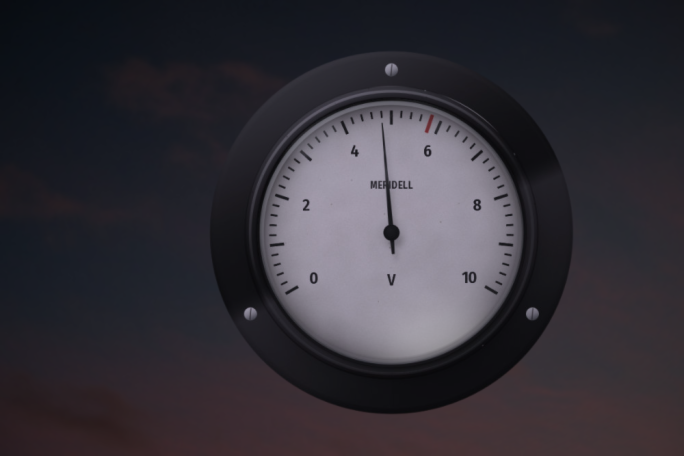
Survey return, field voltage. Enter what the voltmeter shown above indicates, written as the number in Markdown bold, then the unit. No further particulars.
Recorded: **4.8** V
